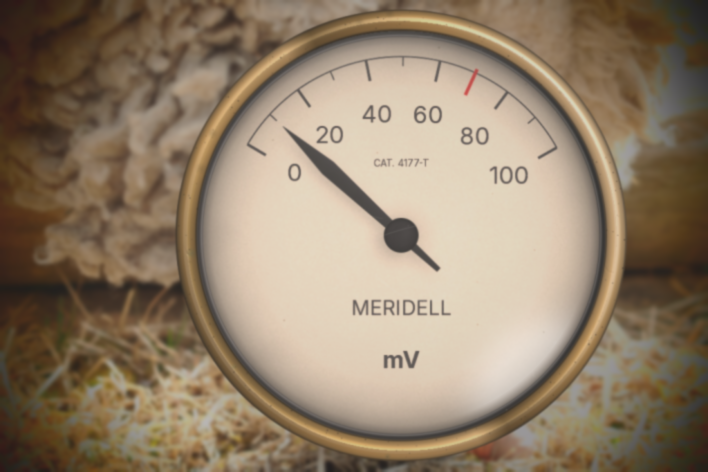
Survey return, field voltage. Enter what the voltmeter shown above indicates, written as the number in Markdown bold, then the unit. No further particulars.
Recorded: **10** mV
